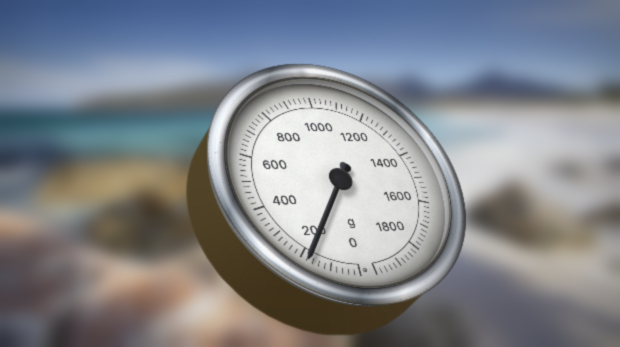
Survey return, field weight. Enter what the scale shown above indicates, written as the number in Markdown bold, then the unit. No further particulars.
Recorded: **180** g
